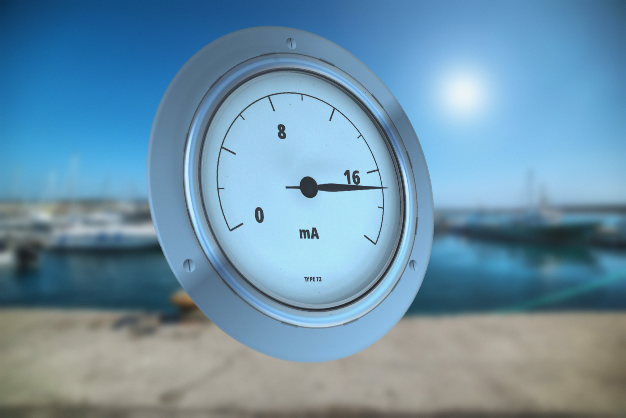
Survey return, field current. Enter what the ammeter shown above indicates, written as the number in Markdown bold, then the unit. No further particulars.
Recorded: **17** mA
